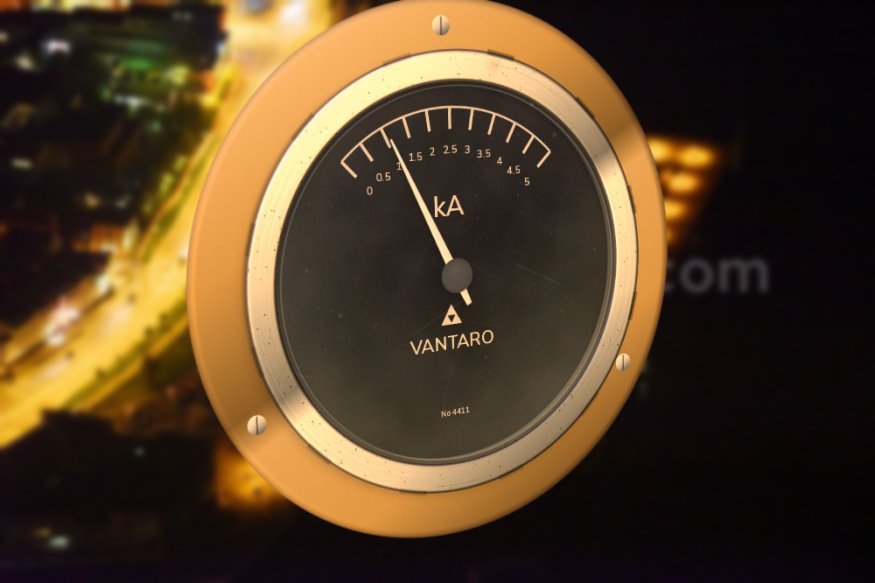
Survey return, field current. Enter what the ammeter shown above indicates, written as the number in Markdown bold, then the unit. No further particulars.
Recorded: **1** kA
